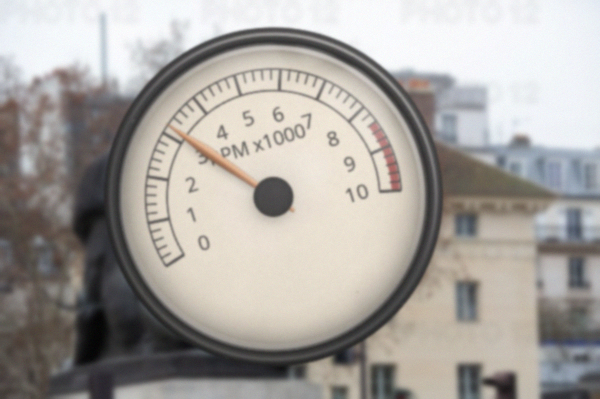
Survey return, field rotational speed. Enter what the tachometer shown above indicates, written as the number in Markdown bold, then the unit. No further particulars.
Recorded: **3200** rpm
